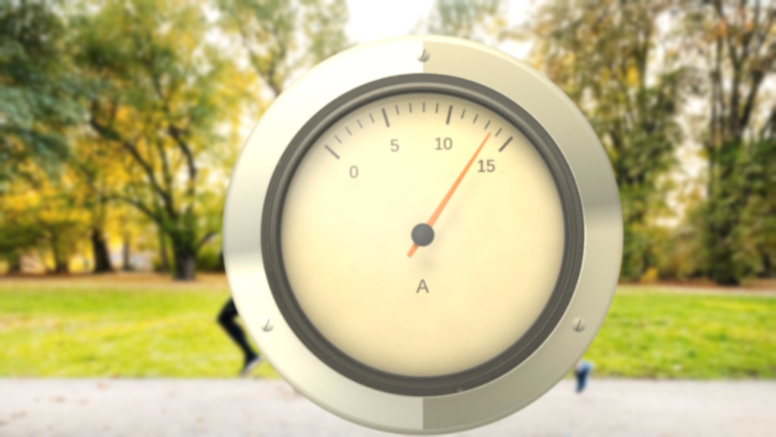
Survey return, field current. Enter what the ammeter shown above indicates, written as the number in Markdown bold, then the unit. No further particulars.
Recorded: **13.5** A
